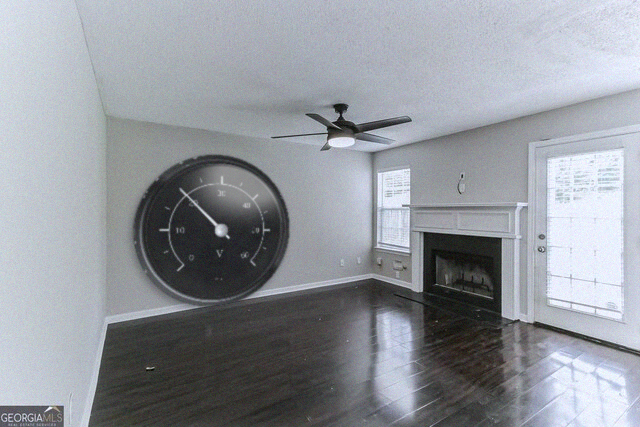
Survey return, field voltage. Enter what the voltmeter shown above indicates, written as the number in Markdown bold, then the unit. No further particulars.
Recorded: **20** V
